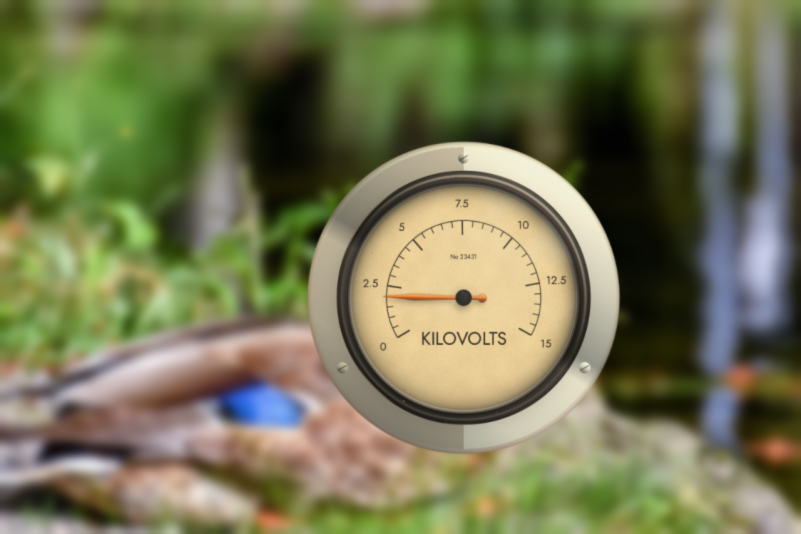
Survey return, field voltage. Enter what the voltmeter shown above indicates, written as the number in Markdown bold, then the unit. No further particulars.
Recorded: **2** kV
